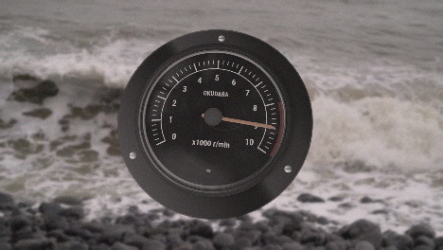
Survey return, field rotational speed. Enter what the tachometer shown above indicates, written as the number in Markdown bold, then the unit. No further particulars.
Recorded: **9000** rpm
